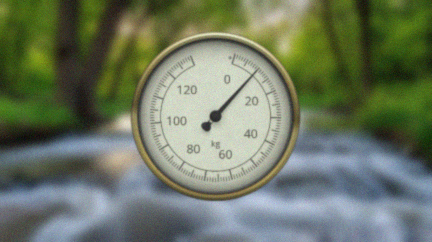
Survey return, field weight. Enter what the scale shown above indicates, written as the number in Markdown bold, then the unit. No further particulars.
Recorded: **10** kg
